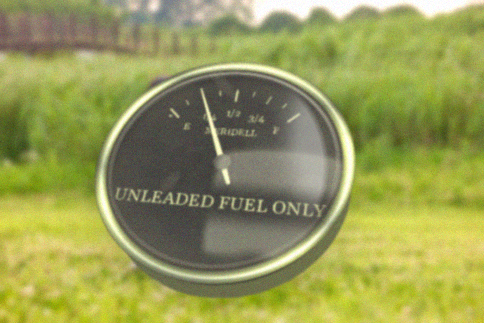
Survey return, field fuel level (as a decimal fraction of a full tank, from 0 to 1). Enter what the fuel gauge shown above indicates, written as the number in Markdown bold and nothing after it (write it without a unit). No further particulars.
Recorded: **0.25**
